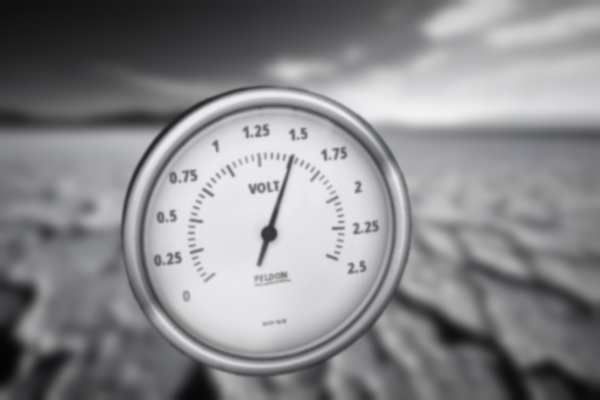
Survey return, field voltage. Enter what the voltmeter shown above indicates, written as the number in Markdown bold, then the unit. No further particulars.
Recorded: **1.5** V
